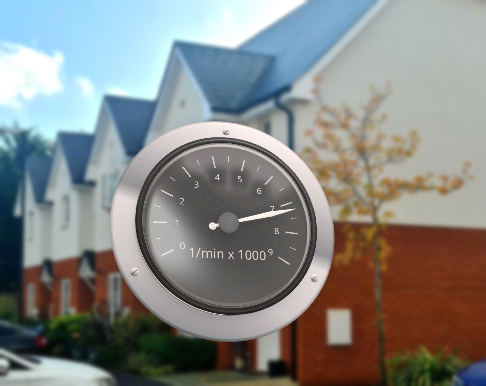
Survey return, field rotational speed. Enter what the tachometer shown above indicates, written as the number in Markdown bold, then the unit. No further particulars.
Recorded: **7250** rpm
